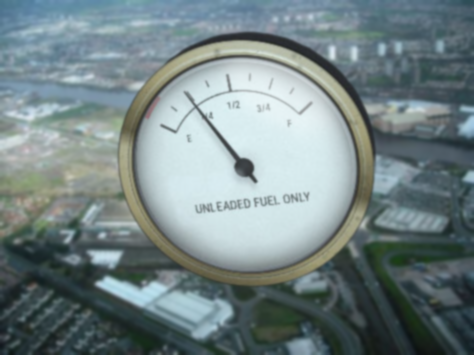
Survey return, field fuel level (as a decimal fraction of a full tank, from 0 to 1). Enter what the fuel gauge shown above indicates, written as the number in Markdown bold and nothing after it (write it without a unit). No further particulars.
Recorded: **0.25**
